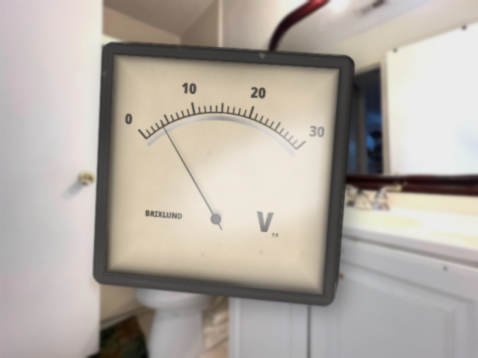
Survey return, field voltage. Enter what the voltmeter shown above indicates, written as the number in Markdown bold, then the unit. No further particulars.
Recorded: **4** V
